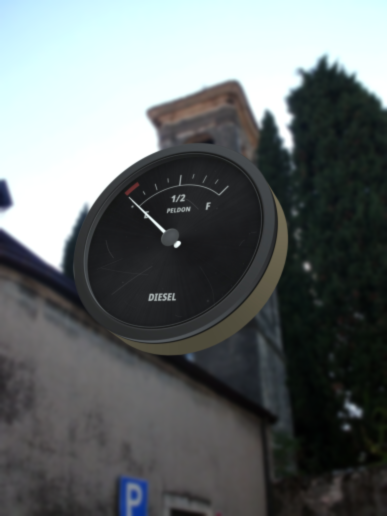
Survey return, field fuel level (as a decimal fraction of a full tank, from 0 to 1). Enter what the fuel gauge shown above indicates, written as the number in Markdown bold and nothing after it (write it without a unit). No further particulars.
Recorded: **0**
